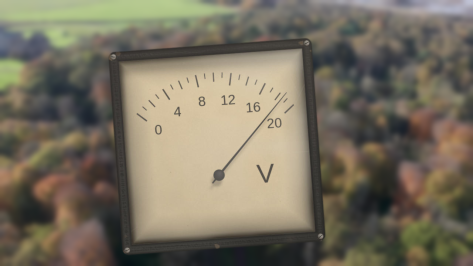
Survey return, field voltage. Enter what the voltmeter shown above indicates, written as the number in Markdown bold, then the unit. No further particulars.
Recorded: **18.5** V
